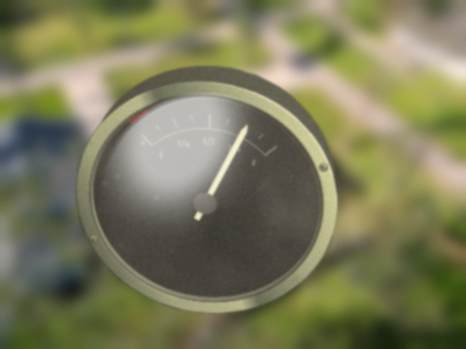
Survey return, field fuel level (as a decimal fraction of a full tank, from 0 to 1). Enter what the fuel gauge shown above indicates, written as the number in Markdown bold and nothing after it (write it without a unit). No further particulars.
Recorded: **0.75**
